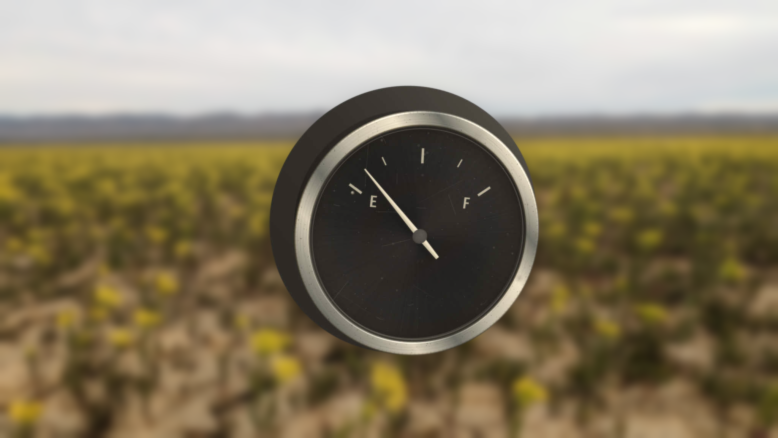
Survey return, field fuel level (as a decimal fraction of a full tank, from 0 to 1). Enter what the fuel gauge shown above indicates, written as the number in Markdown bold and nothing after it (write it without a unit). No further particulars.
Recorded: **0.125**
